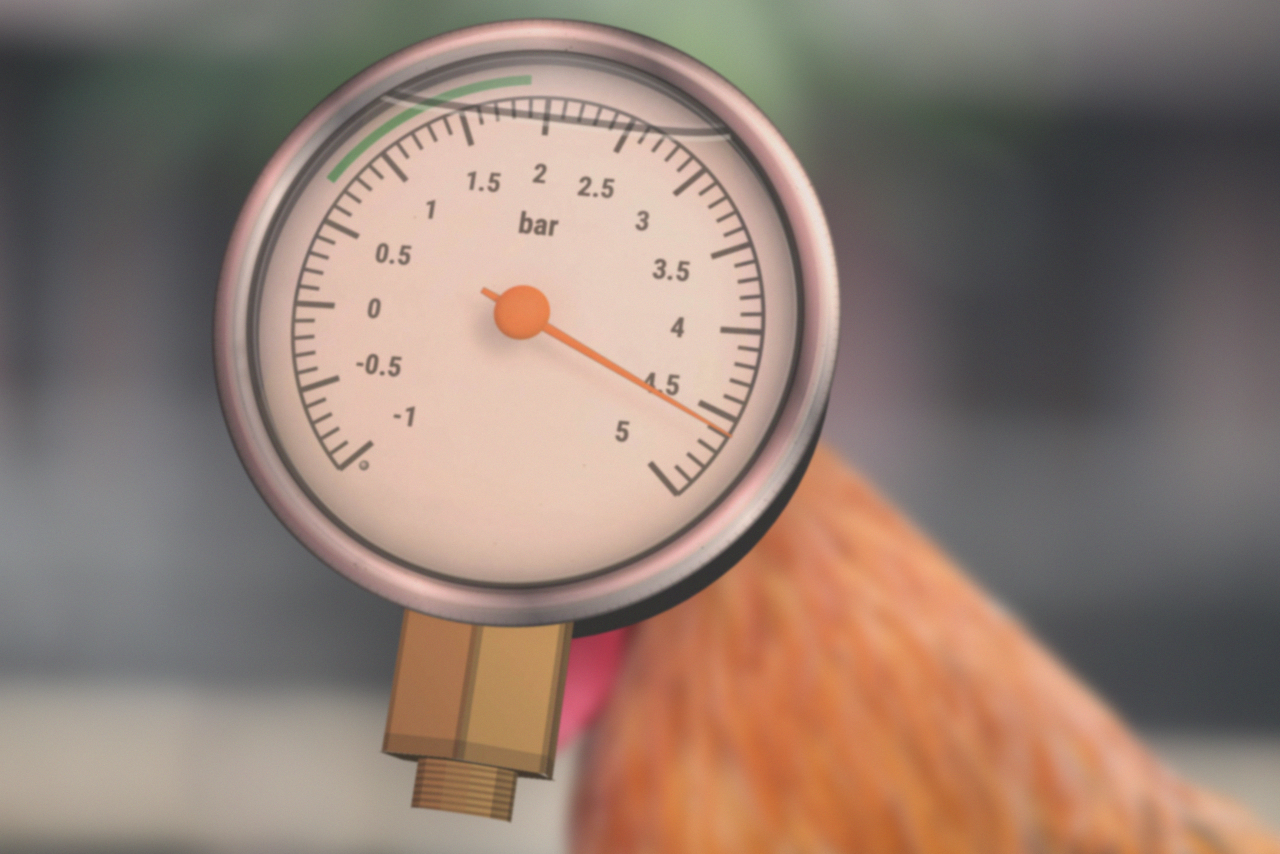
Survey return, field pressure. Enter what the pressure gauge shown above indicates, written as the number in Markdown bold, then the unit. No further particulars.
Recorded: **4.6** bar
